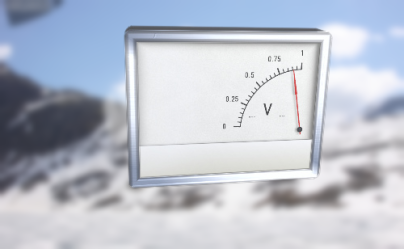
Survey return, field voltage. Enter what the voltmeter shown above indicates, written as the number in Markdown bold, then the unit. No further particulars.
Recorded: **0.9** V
